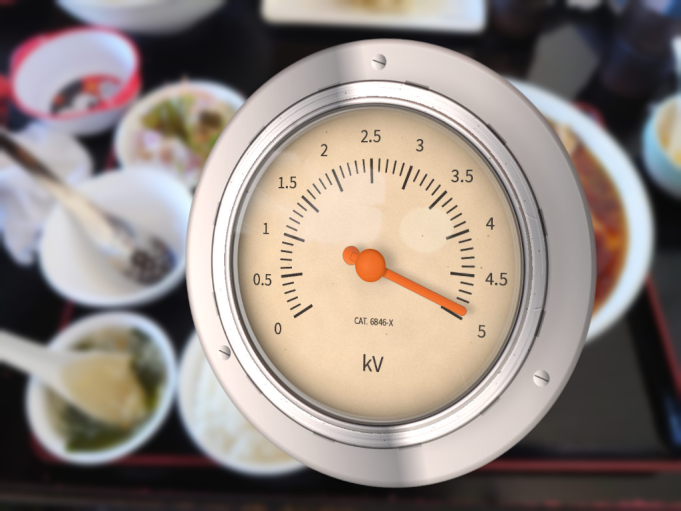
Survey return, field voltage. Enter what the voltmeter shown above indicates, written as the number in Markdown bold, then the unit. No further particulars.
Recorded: **4.9** kV
